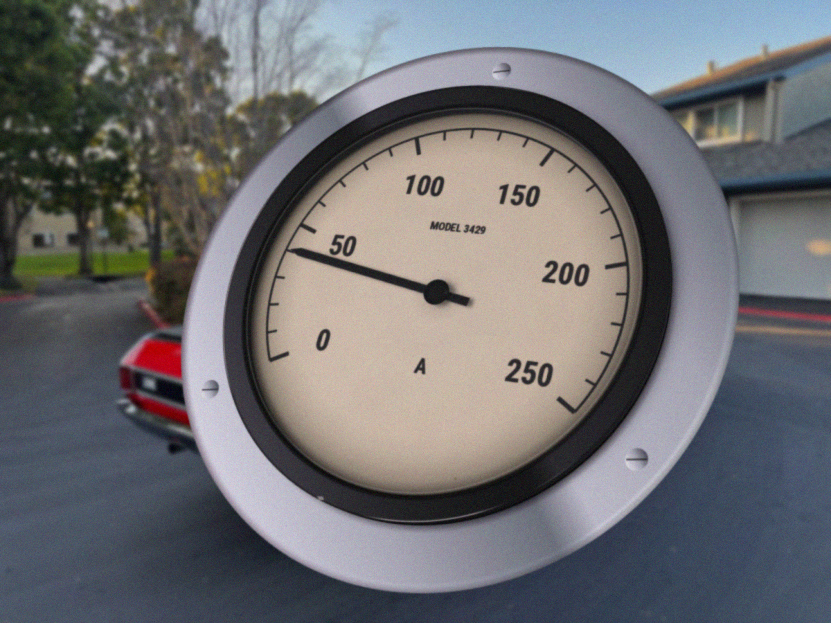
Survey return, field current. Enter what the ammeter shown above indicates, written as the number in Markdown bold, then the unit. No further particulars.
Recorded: **40** A
